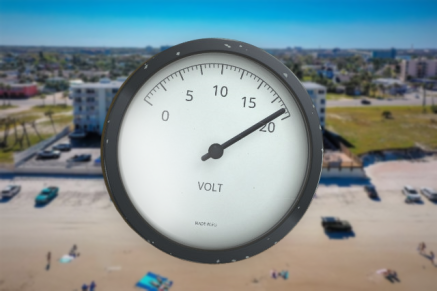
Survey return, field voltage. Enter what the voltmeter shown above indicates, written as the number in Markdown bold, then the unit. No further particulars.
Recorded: **19** V
